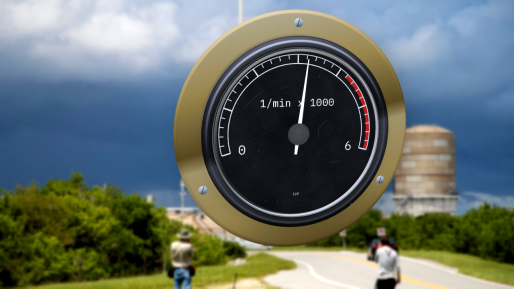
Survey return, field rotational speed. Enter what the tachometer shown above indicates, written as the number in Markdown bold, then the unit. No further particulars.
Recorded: **3200** rpm
